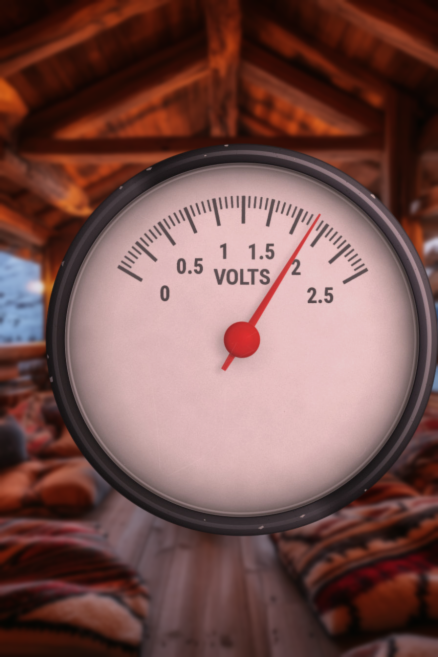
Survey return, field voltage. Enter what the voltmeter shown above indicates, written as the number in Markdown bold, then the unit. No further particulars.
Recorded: **1.9** V
